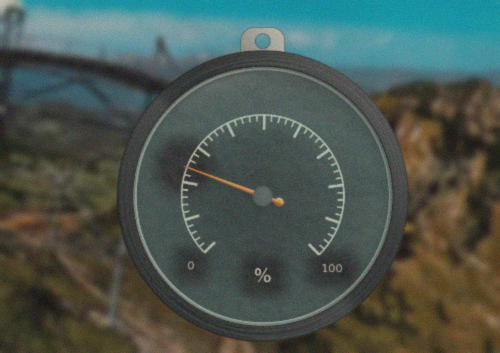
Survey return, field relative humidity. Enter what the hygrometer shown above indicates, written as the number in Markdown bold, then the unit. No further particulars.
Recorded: **24** %
